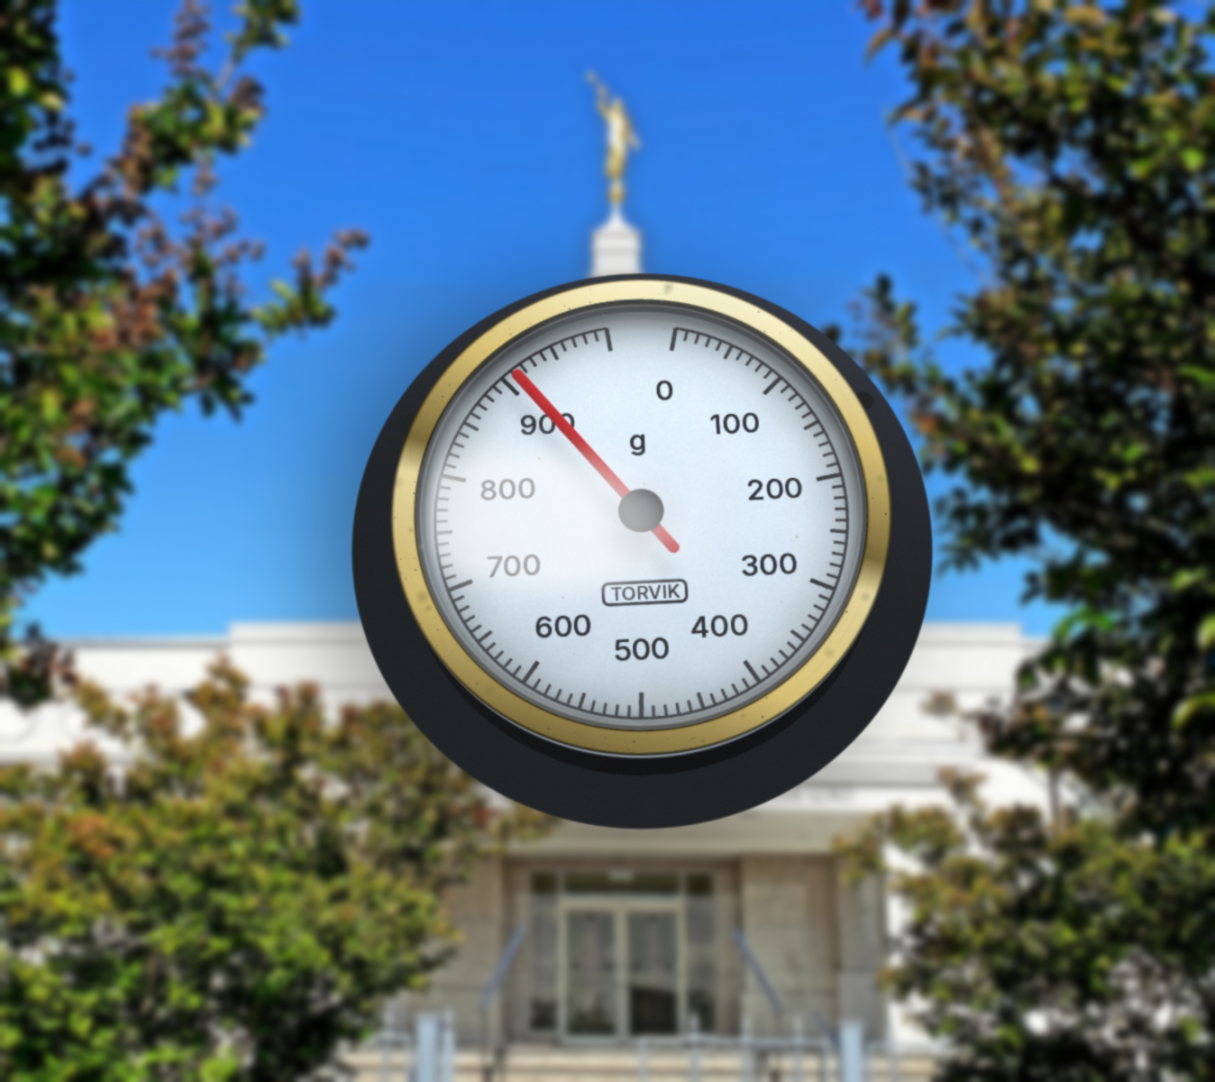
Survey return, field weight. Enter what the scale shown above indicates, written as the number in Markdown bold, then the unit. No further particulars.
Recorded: **910** g
